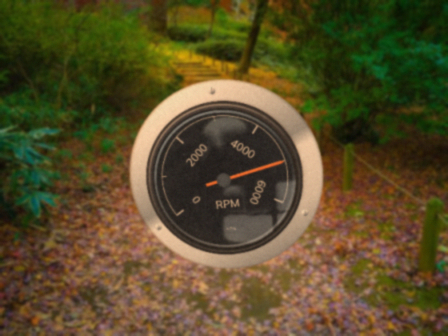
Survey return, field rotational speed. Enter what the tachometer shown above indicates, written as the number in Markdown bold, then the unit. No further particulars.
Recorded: **5000** rpm
